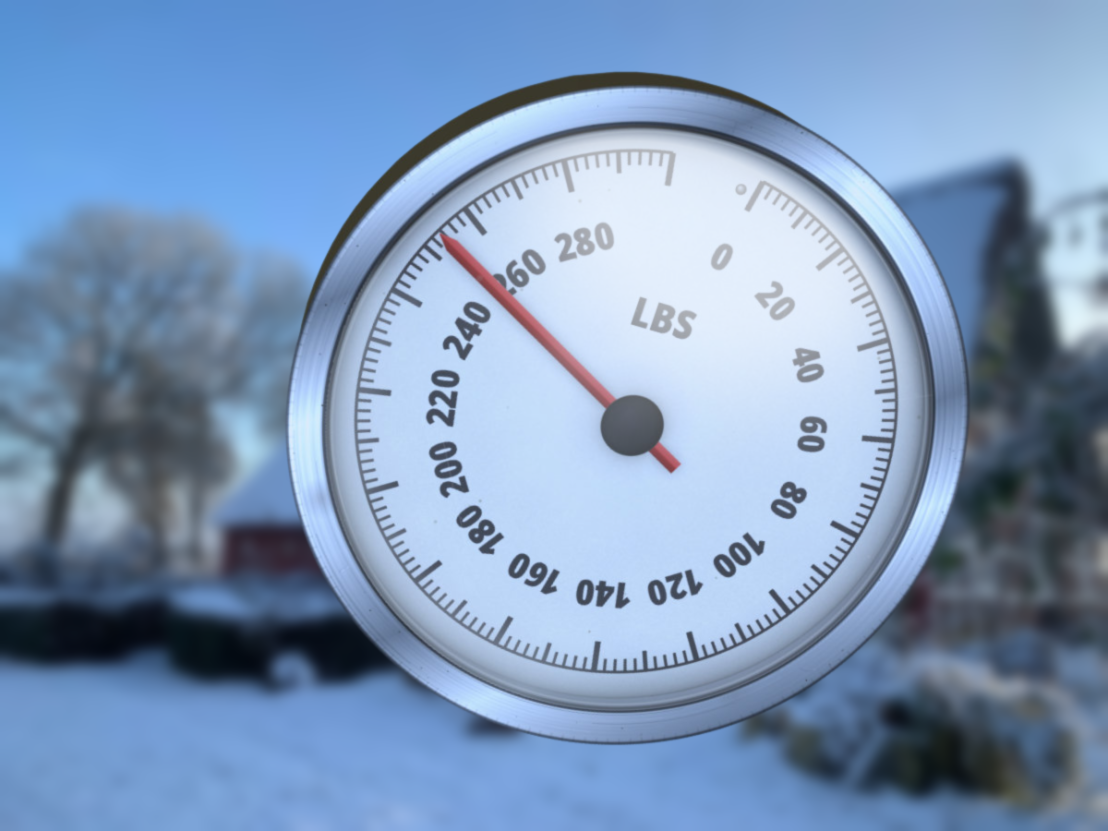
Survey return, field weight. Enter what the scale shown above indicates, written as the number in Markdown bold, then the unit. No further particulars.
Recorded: **254** lb
